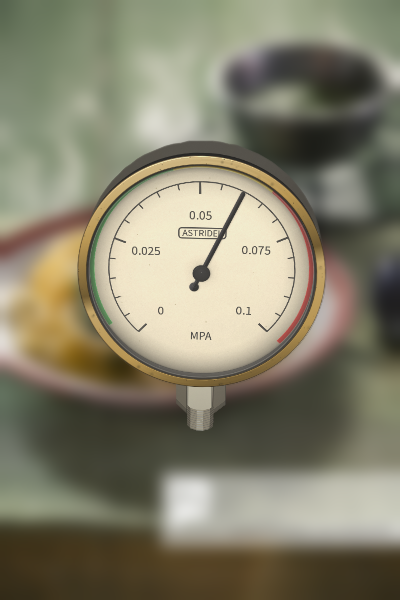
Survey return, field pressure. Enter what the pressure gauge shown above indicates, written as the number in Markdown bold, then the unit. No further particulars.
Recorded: **0.06** MPa
